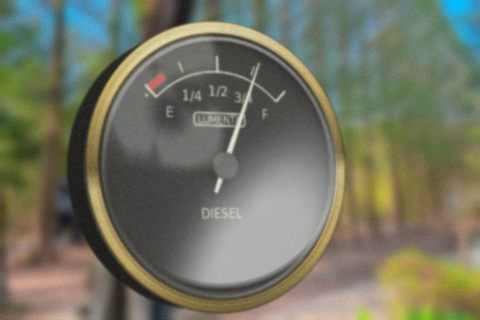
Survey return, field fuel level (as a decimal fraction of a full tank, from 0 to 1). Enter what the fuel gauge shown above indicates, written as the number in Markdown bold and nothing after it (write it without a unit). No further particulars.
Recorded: **0.75**
